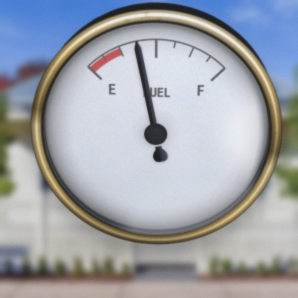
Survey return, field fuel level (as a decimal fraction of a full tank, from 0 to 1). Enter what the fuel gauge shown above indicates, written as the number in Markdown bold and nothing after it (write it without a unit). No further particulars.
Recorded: **0.375**
